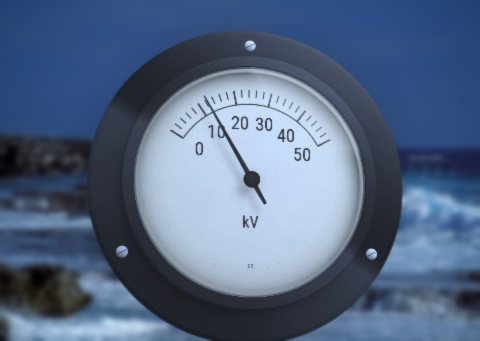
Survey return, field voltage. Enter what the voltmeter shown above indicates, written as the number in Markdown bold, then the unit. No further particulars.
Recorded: **12** kV
